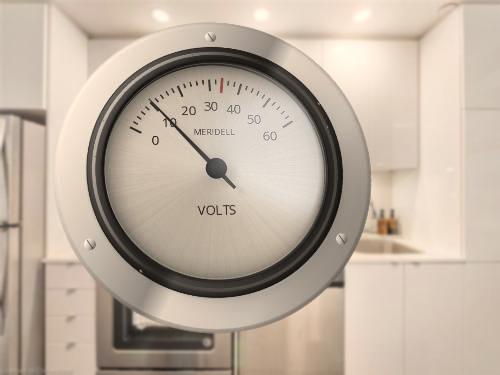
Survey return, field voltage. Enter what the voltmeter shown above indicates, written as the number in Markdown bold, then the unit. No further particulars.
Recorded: **10** V
